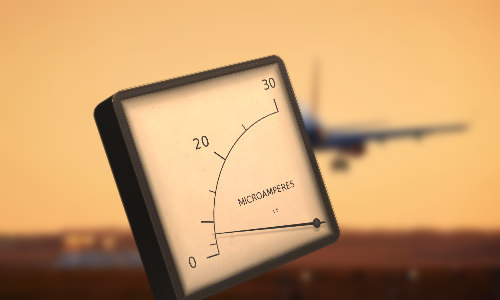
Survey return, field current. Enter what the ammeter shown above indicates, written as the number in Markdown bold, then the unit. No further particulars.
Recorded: **7.5** µA
